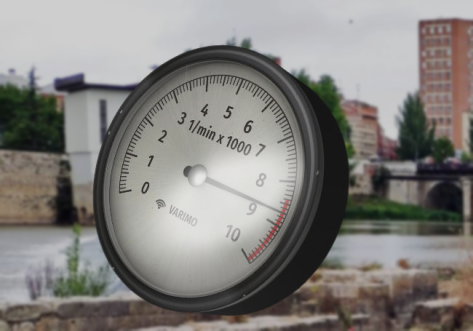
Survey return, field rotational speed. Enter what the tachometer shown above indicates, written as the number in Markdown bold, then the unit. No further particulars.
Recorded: **8700** rpm
